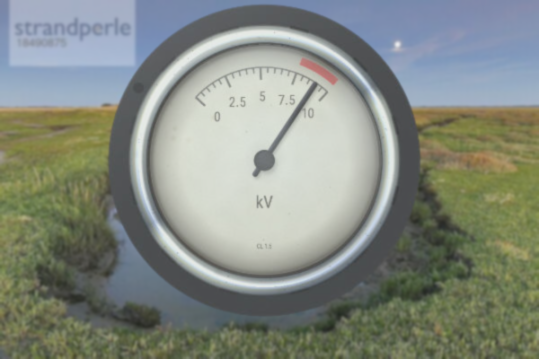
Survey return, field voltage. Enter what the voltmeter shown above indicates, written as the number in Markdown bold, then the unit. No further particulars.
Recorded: **9** kV
